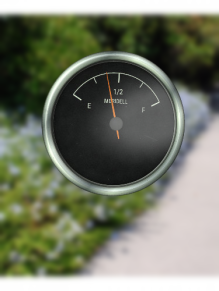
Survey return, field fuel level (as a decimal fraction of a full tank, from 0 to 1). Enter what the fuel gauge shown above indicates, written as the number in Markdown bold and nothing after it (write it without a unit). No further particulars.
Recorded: **0.375**
